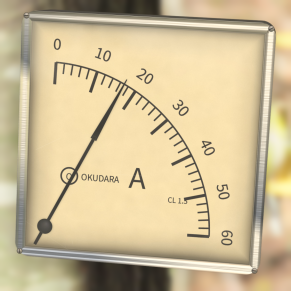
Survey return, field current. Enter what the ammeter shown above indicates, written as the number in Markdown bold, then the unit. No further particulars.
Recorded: **17** A
